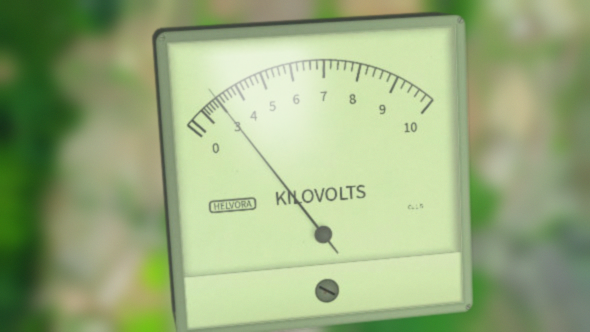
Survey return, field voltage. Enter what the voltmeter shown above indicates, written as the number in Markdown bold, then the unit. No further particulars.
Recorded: **3** kV
